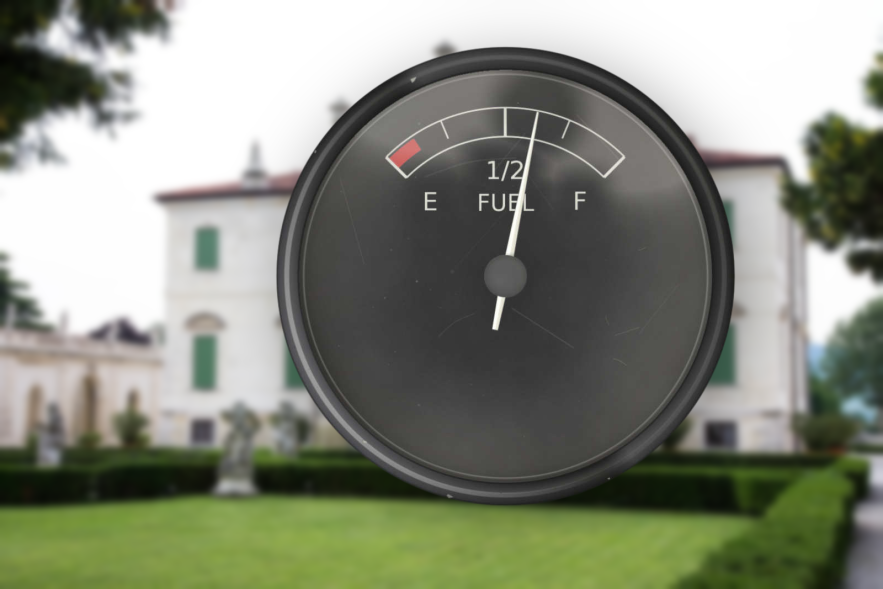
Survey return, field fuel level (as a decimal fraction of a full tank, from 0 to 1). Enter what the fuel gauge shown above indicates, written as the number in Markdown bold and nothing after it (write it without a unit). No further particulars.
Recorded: **0.625**
